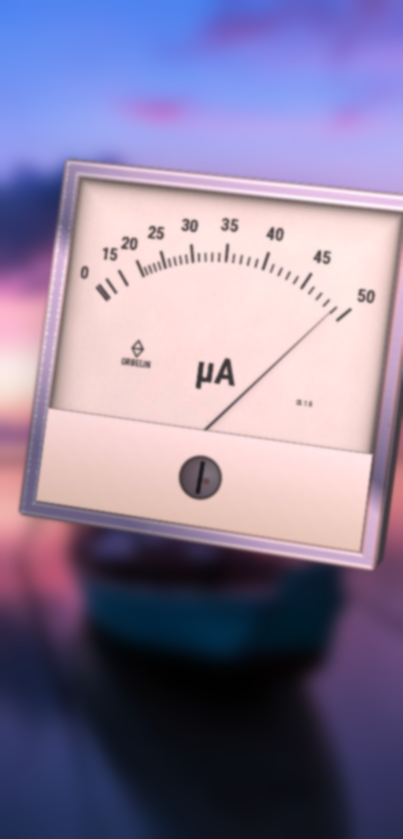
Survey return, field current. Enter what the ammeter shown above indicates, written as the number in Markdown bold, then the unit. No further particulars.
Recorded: **49** µA
